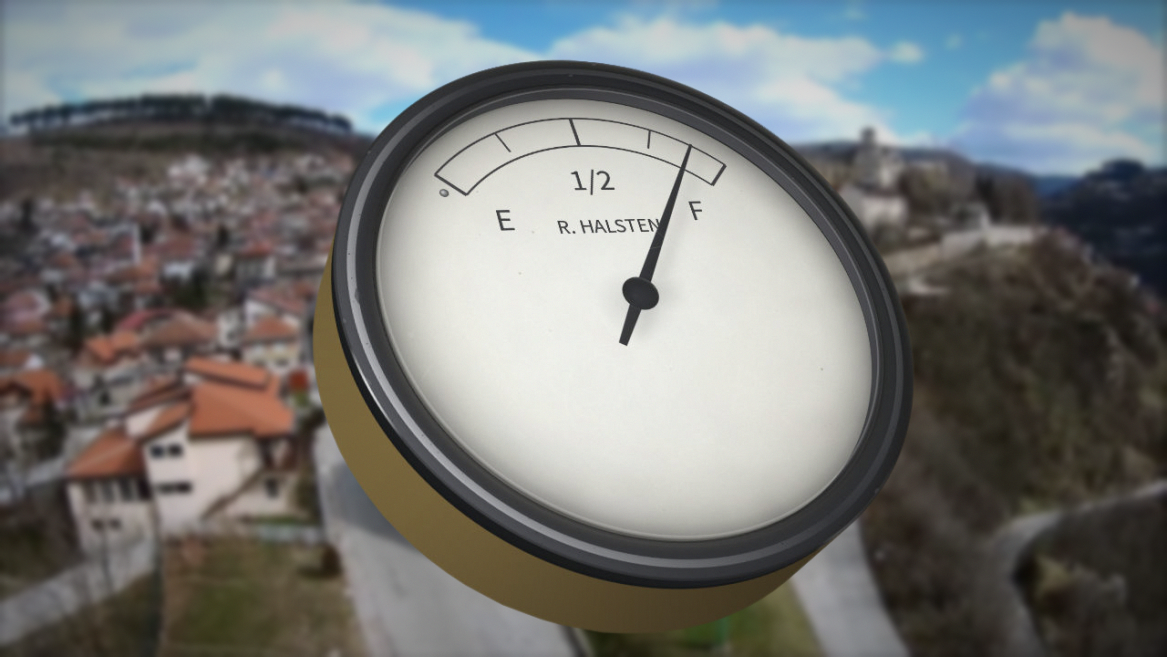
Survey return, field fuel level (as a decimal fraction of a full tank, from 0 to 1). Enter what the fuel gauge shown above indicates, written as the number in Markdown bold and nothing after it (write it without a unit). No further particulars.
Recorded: **0.875**
